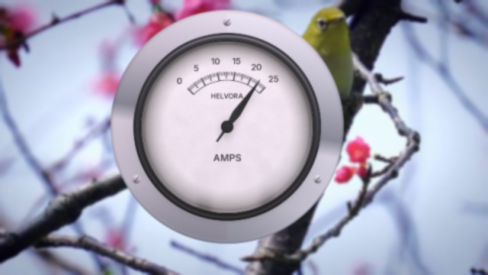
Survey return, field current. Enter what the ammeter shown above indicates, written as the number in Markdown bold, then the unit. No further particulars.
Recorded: **22.5** A
